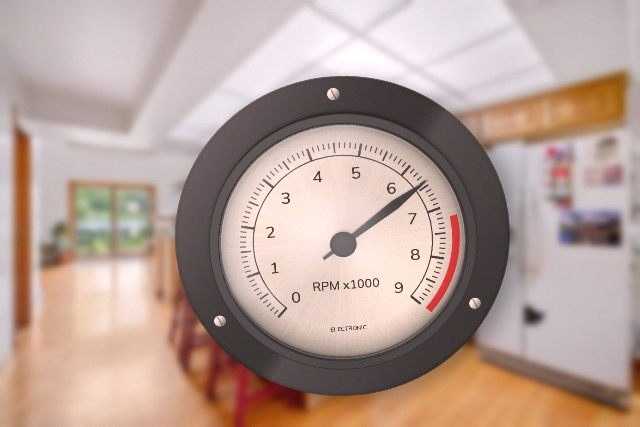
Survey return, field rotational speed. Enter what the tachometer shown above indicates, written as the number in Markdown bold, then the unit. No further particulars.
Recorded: **6400** rpm
